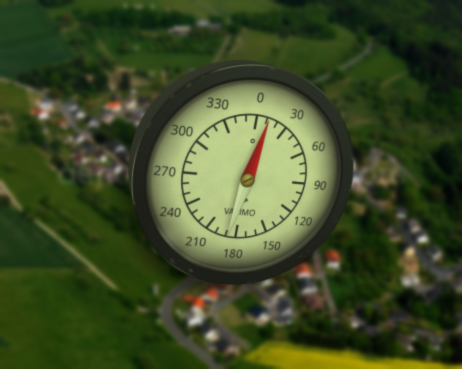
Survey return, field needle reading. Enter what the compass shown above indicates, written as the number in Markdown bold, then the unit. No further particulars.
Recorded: **10** °
